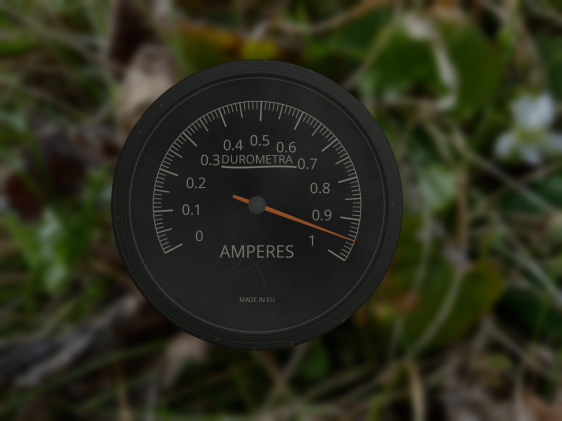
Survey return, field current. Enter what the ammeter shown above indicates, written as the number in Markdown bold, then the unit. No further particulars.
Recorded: **0.95** A
